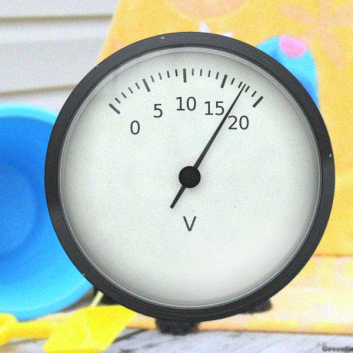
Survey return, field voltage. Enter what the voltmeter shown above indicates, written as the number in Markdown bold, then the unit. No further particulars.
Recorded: **17.5** V
